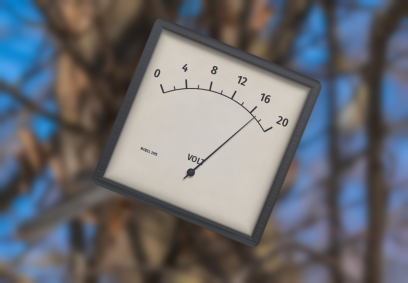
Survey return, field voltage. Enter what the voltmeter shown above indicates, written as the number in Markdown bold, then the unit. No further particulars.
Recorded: **17** V
